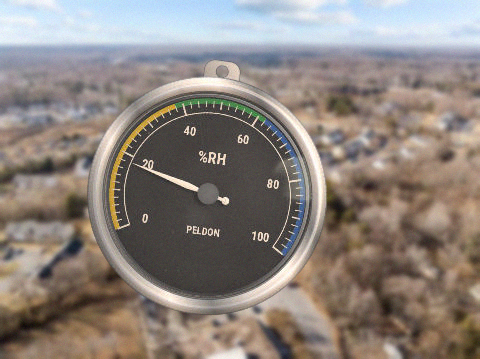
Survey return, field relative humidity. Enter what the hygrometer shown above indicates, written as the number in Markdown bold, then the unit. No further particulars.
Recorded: **18** %
